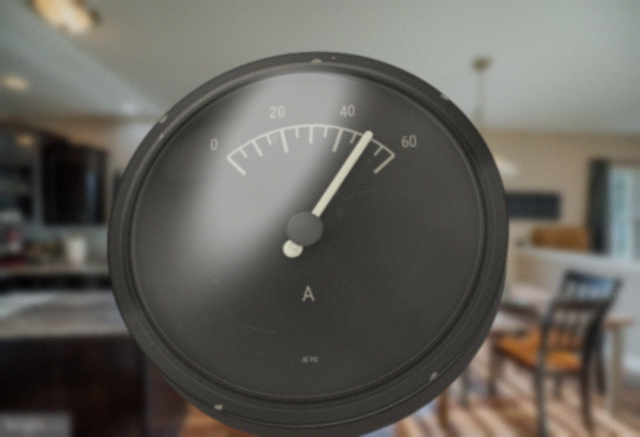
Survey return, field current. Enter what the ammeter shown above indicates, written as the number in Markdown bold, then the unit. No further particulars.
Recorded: **50** A
